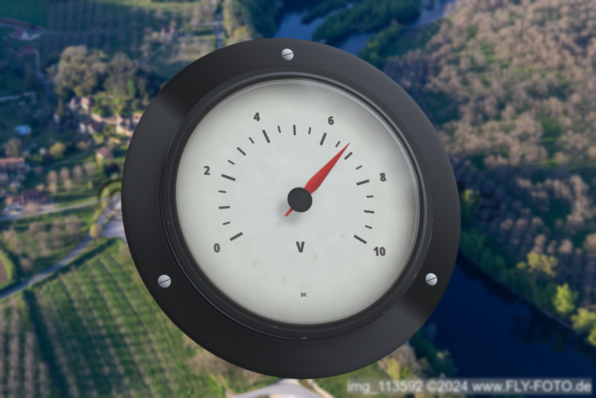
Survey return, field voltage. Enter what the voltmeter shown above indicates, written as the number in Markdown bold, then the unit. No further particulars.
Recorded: **6.75** V
